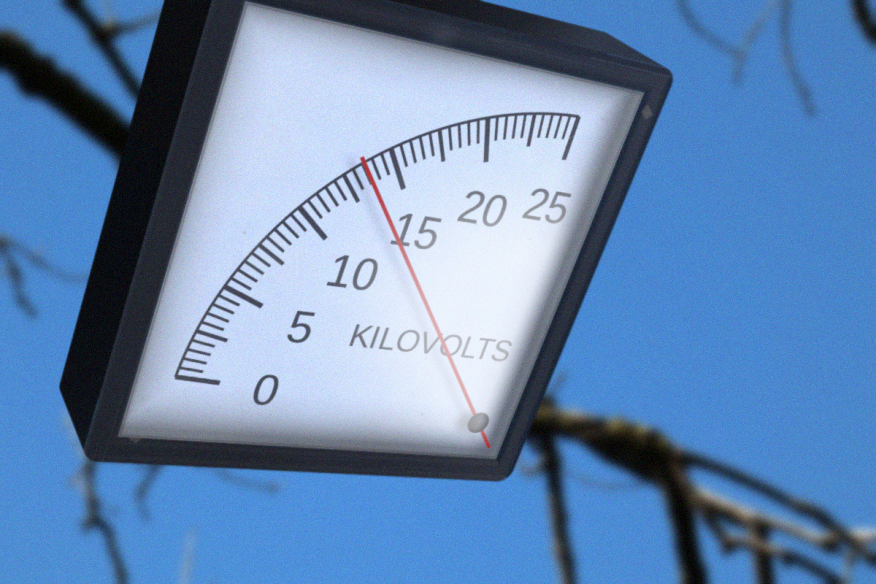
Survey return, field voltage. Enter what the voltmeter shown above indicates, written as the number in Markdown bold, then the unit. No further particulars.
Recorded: **13.5** kV
